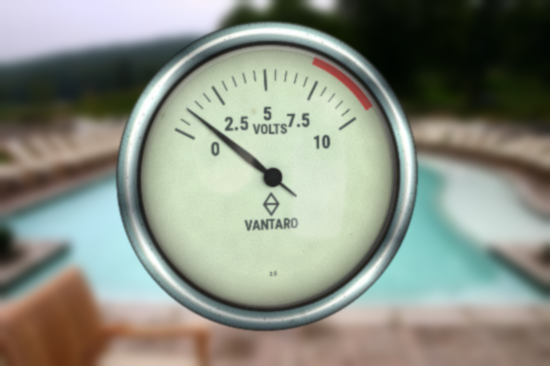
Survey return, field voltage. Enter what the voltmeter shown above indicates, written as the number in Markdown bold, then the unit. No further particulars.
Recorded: **1** V
